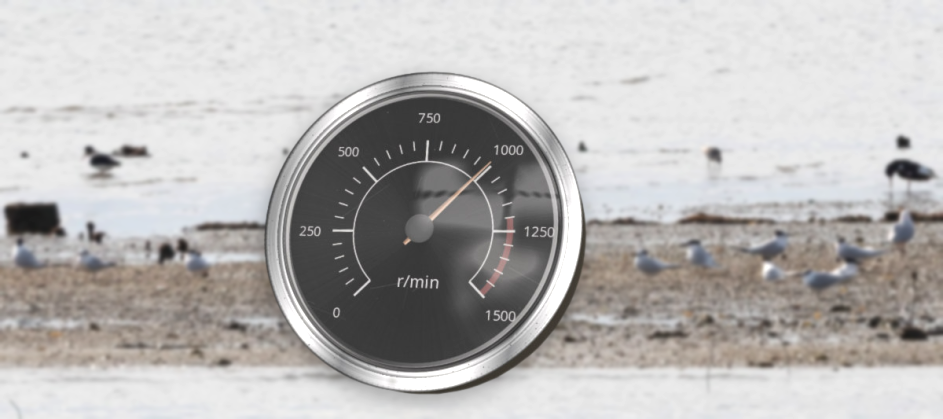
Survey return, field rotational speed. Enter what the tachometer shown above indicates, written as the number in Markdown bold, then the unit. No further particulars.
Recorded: **1000** rpm
